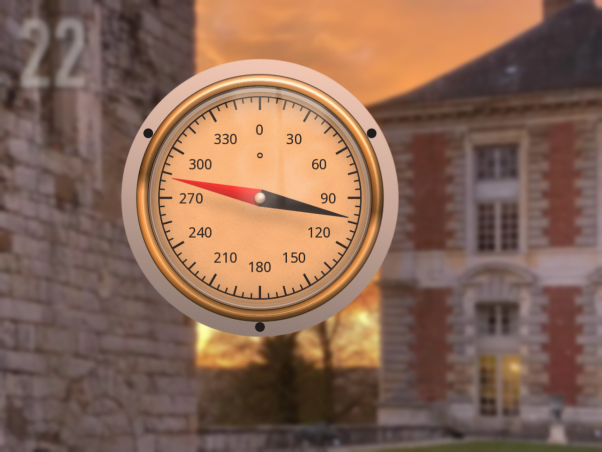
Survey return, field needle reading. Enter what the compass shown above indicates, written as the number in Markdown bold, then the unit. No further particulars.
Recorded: **282.5** °
